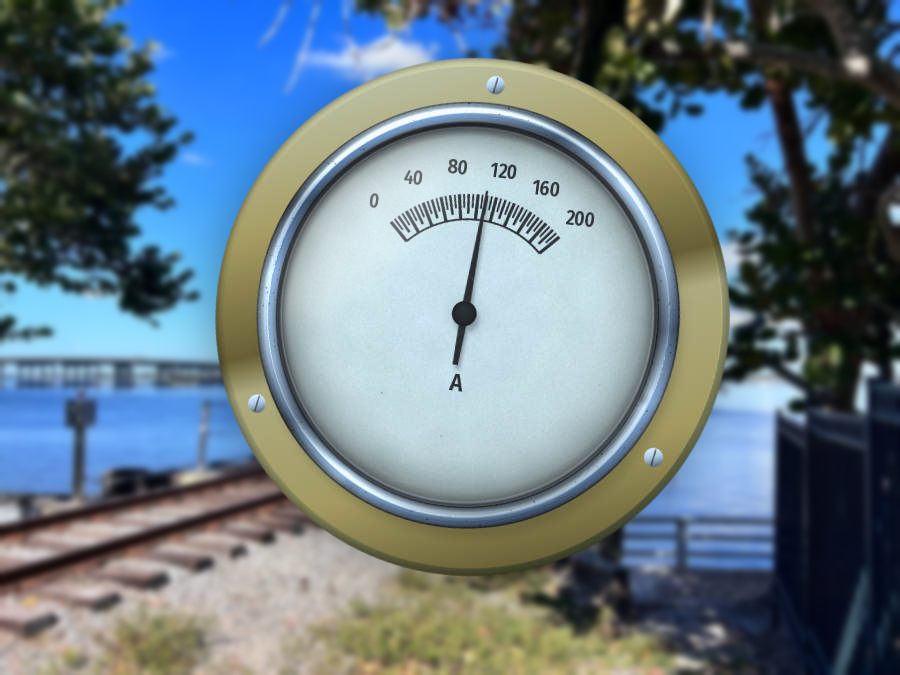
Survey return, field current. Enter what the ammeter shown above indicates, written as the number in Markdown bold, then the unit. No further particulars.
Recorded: **110** A
